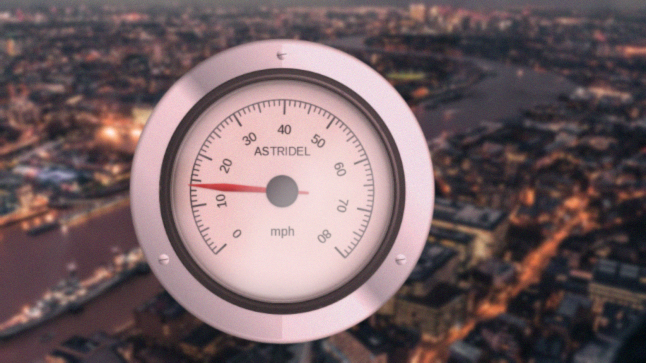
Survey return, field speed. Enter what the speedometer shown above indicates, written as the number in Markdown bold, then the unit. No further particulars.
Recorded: **14** mph
